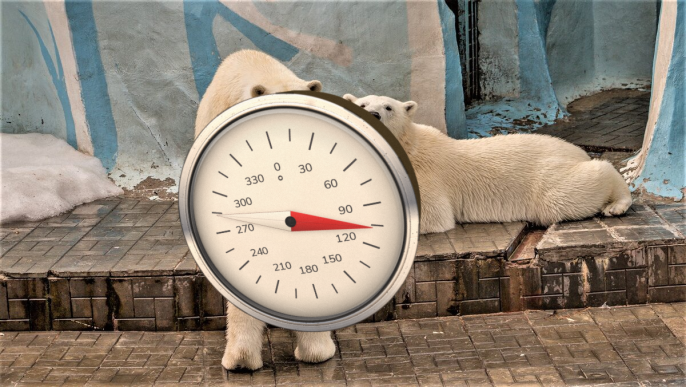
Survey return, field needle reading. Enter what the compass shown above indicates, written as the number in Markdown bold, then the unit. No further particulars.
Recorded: **105** °
